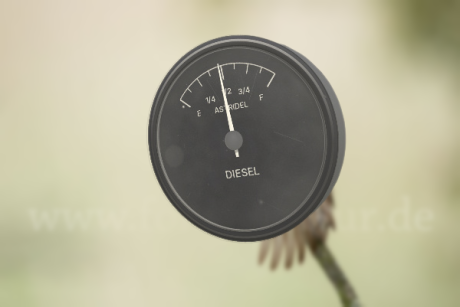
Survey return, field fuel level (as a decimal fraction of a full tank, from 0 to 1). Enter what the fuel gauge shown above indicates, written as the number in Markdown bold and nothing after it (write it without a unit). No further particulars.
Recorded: **0.5**
